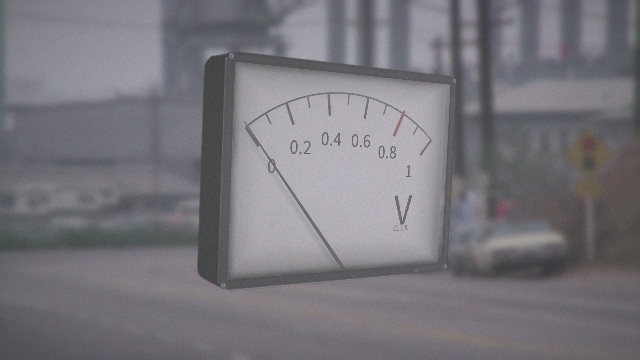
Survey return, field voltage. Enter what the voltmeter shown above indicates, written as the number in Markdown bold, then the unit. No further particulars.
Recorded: **0** V
